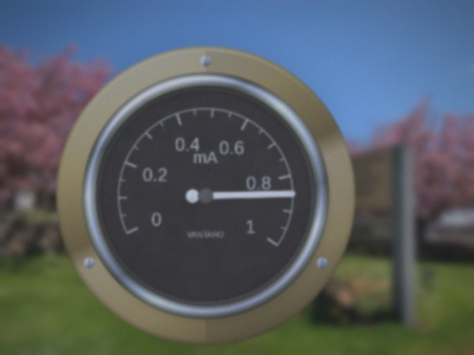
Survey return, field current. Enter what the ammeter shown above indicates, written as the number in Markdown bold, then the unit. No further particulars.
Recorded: **0.85** mA
